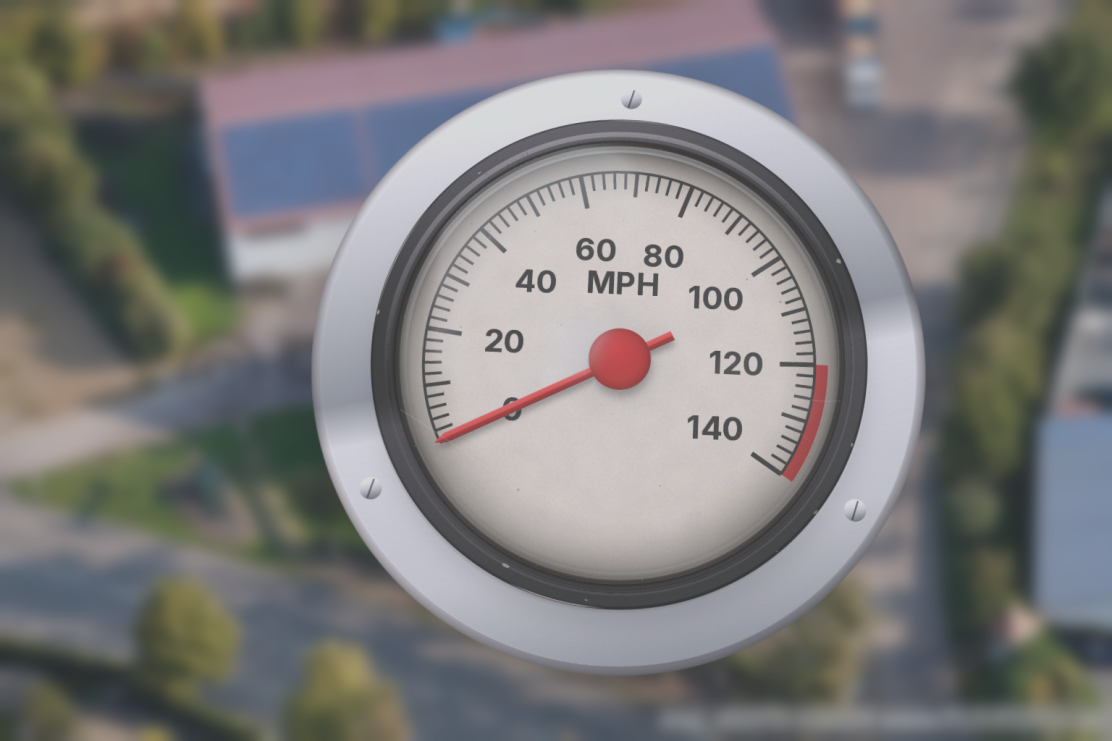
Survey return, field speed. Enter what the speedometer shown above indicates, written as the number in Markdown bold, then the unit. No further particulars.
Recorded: **0** mph
